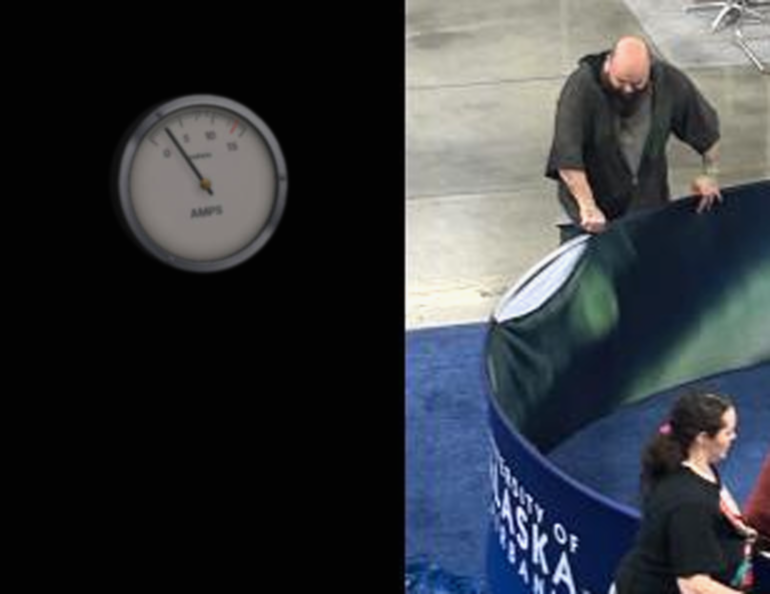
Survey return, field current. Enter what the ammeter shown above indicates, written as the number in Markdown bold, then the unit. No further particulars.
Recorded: **2.5** A
